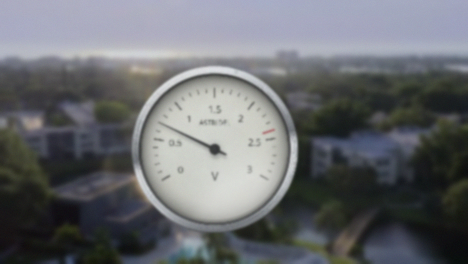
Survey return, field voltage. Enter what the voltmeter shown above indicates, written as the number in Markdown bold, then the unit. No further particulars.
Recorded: **0.7** V
